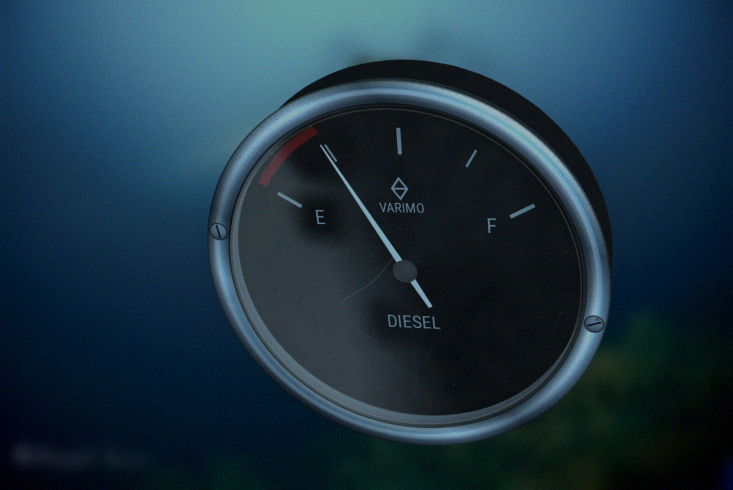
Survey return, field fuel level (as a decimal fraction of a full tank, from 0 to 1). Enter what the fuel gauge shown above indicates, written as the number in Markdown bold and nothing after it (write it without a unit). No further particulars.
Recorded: **0.25**
